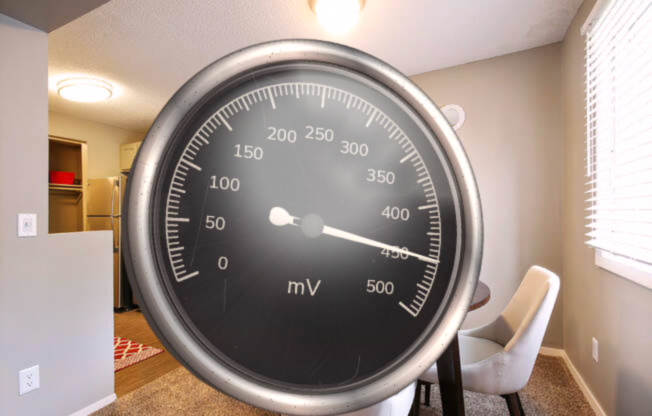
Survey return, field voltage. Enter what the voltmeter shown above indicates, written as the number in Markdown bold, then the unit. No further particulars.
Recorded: **450** mV
